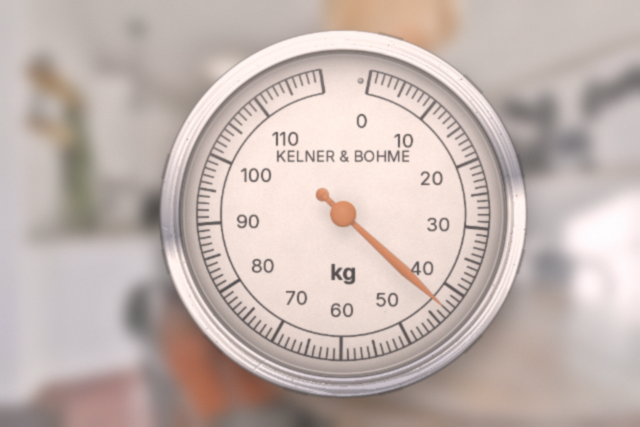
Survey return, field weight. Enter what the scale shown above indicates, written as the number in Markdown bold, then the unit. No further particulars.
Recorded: **43** kg
